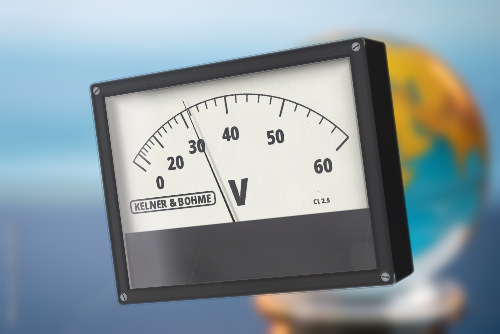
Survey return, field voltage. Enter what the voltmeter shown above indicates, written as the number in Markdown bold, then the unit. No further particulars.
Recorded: **32** V
